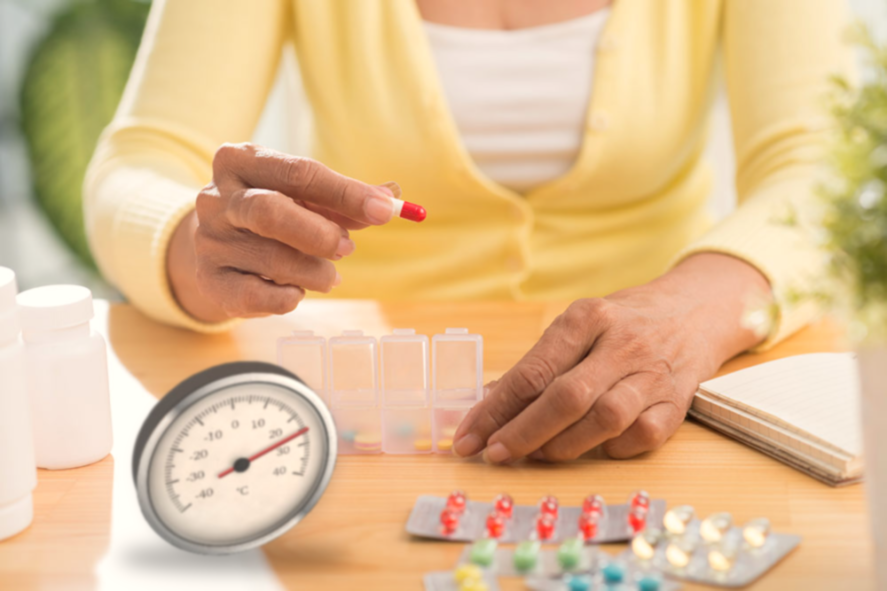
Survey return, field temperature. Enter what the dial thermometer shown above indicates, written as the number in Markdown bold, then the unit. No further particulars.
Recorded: **25** °C
